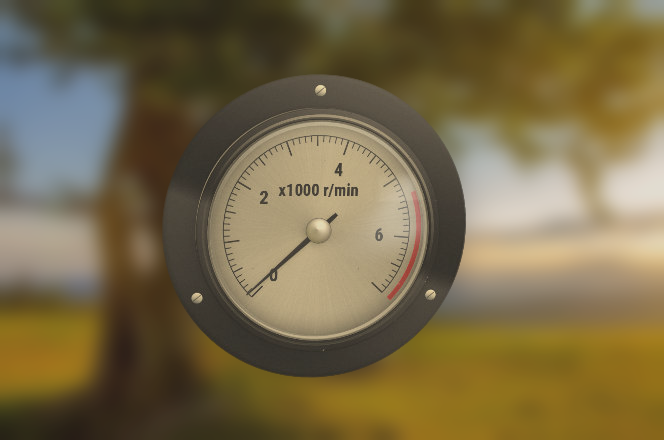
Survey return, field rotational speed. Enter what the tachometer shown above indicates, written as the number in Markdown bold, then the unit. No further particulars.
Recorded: **100** rpm
